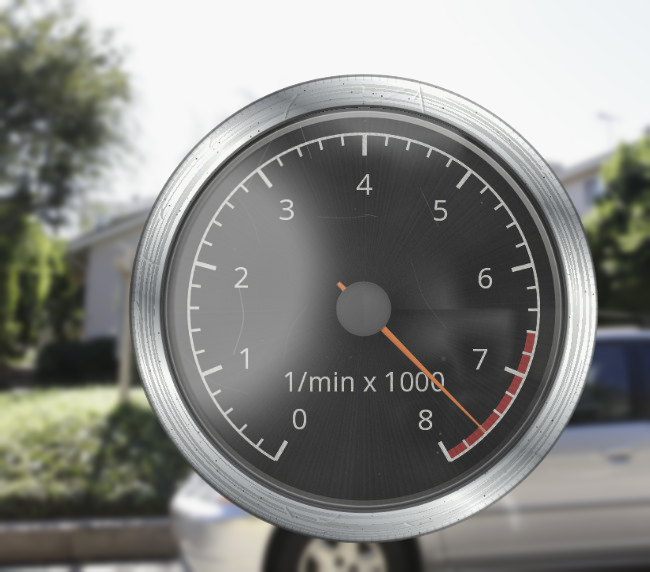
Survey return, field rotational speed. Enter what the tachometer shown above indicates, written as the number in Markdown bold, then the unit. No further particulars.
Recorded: **7600** rpm
